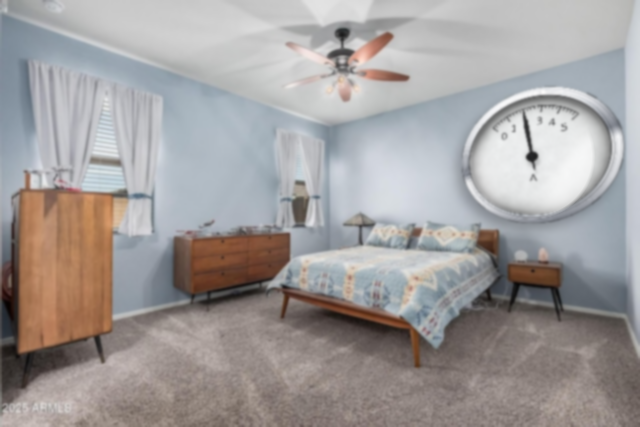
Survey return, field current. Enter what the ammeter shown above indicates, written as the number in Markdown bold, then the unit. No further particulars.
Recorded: **2** A
